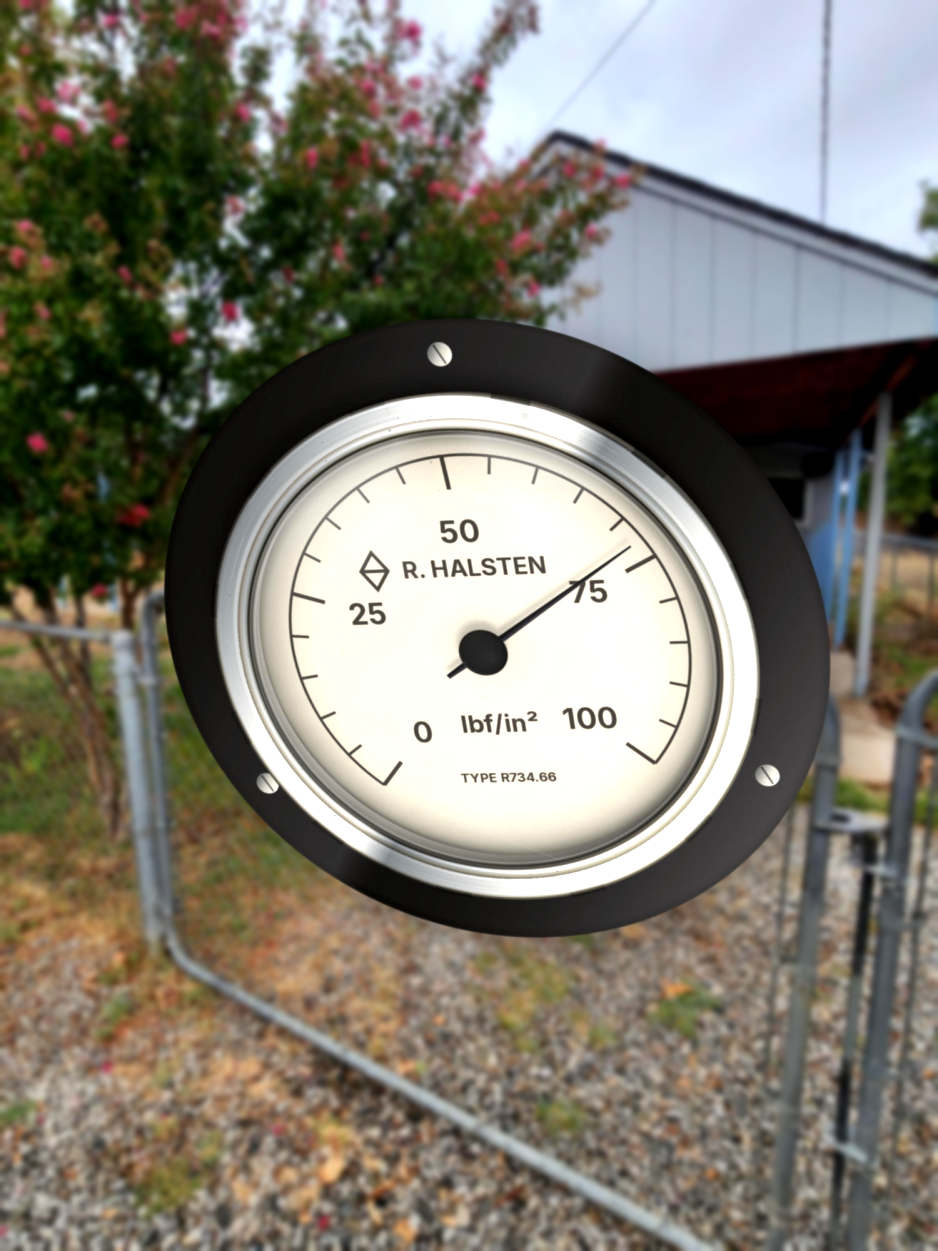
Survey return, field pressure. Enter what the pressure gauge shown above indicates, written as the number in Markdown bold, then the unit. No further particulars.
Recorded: **72.5** psi
